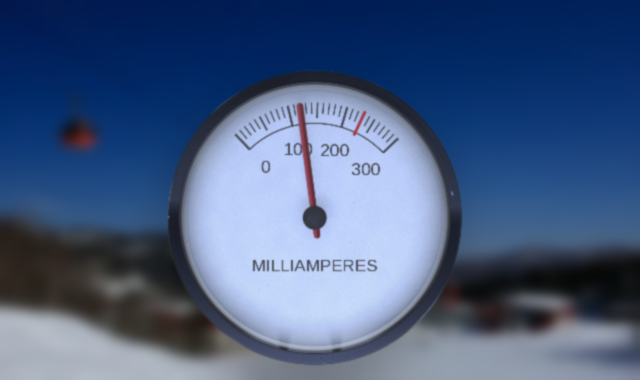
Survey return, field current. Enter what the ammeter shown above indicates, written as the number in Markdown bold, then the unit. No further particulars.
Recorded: **120** mA
